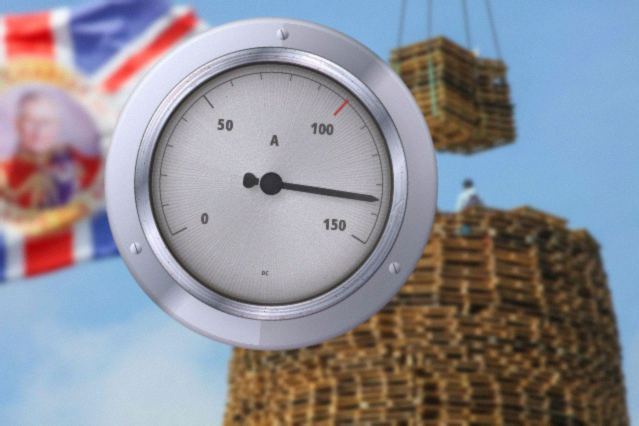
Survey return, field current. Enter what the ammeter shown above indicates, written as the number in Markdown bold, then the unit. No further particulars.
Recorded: **135** A
